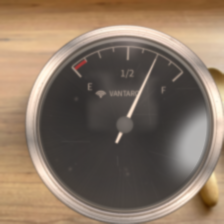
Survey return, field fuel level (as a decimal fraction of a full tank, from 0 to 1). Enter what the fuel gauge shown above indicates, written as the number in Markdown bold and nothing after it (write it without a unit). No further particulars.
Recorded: **0.75**
